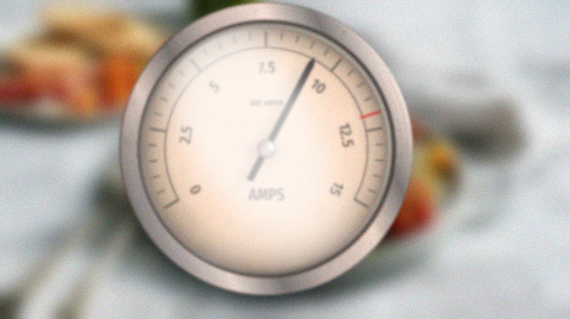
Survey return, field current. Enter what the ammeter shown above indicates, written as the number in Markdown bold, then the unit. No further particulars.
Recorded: **9.25** A
